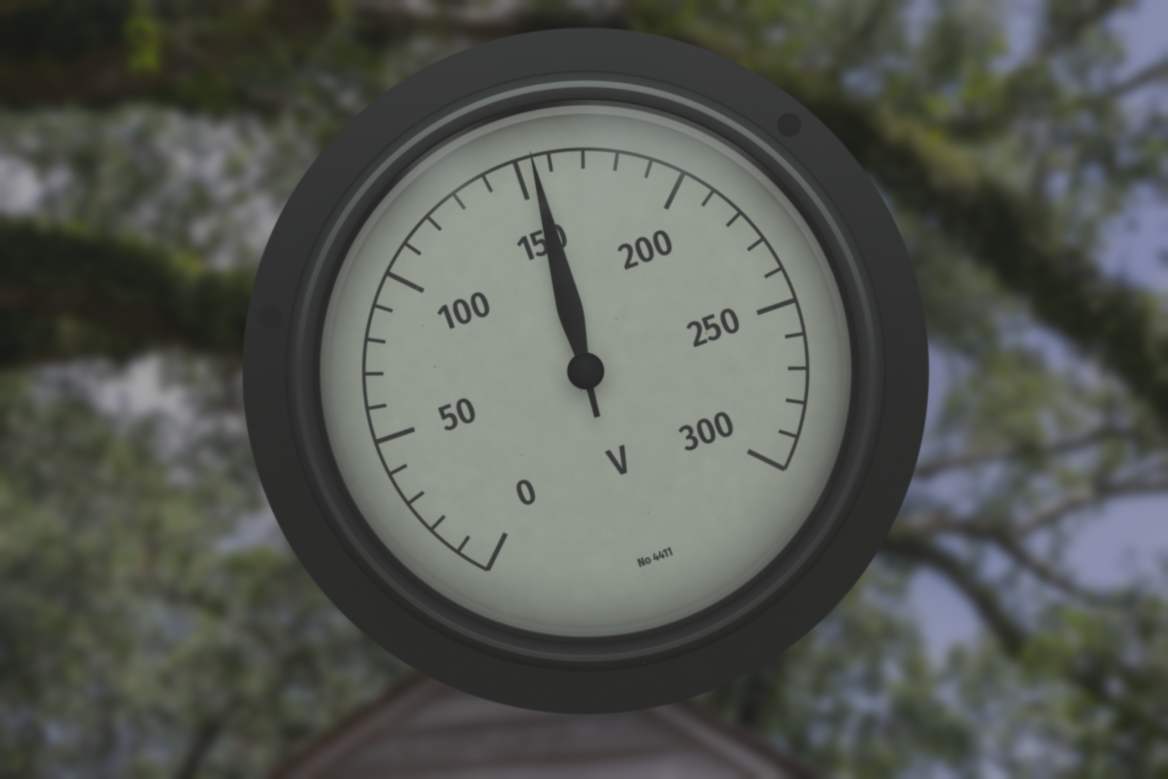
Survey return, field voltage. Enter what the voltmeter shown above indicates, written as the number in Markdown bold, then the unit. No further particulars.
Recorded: **155** V
